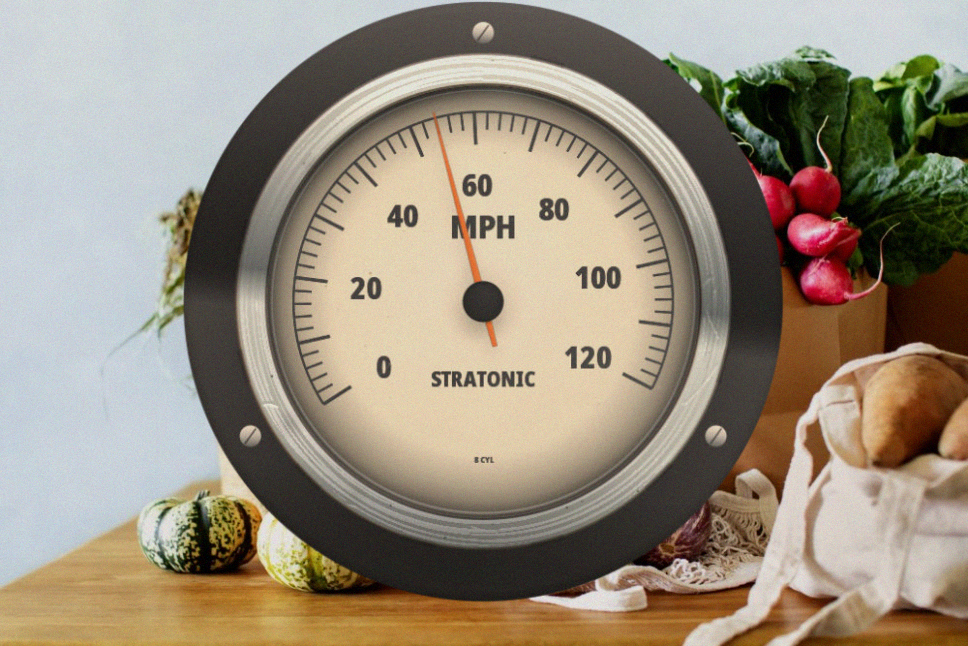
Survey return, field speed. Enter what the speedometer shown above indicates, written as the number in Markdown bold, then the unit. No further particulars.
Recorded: **54** mph
